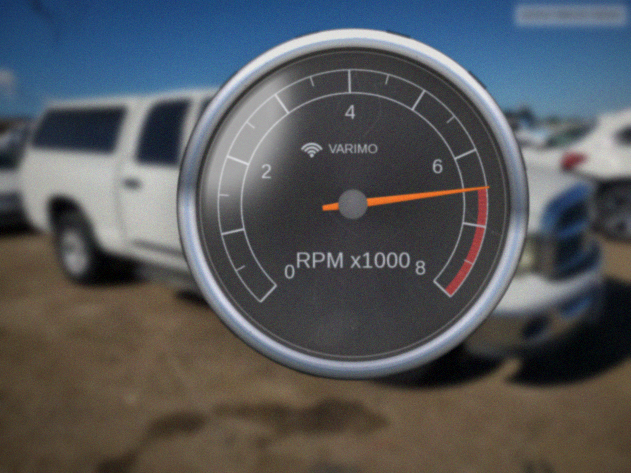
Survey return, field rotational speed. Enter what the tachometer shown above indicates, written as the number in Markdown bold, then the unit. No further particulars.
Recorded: **6500** rpm
